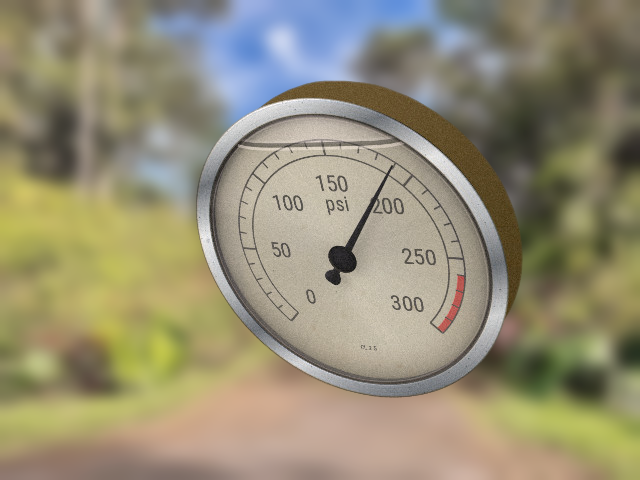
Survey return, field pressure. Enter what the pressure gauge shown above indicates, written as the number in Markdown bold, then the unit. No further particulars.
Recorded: **190** psi
